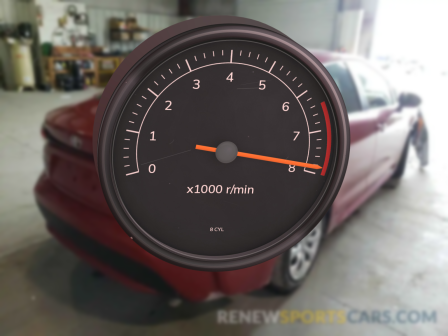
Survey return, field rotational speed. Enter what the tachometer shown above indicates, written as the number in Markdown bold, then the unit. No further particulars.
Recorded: **7800** rpm
